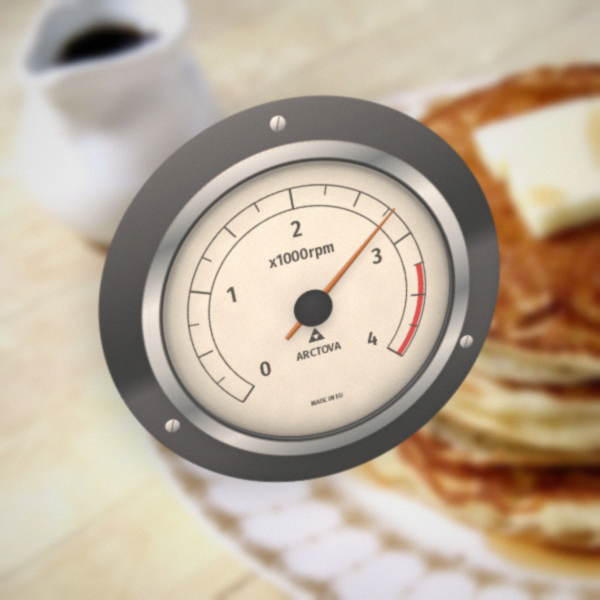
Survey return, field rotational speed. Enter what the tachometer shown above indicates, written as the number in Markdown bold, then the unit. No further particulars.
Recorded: **2750** rpm
